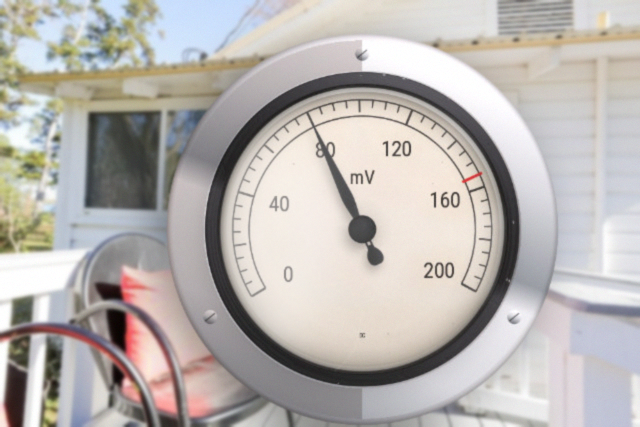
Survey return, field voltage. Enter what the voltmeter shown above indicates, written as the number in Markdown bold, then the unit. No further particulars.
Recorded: **80** mV
